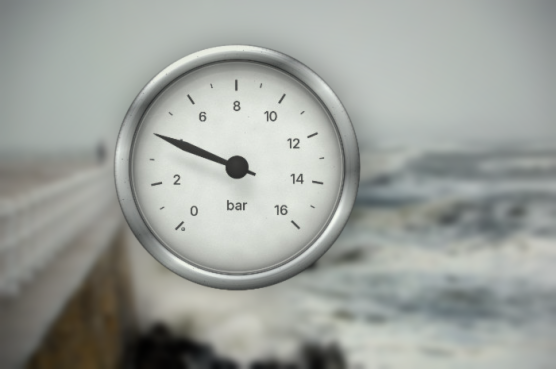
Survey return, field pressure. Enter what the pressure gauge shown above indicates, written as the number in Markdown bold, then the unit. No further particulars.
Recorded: **4** bar
